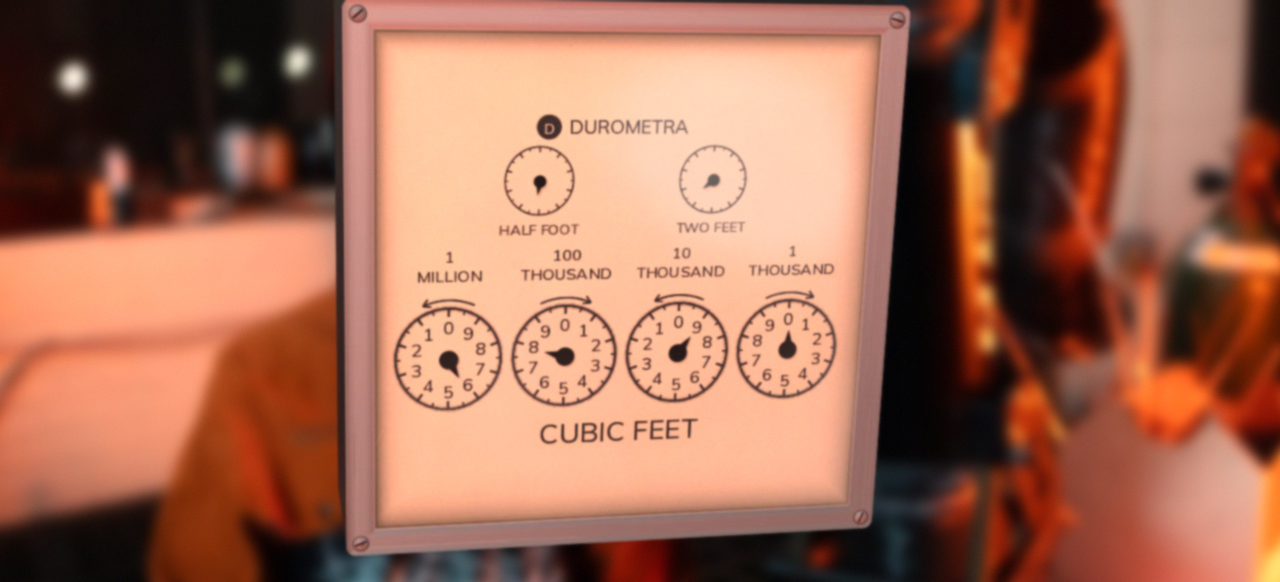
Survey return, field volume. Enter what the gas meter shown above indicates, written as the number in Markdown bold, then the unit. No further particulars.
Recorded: **579000** ft³
